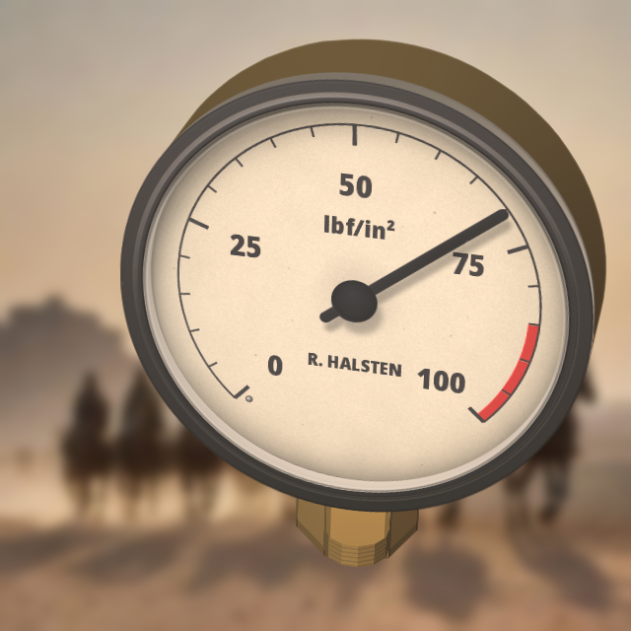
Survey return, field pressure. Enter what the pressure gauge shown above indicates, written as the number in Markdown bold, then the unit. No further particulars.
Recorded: **70** psi
